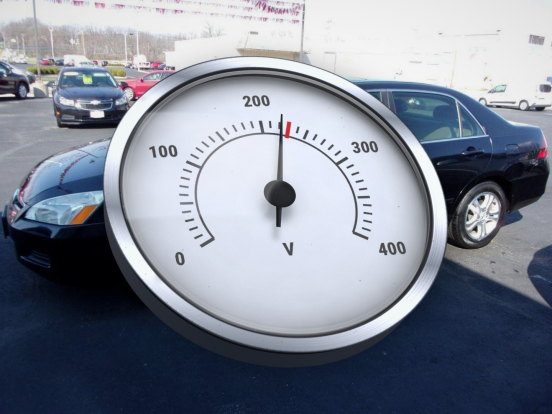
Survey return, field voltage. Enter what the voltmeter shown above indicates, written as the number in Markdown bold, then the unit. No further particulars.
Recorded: **220** V
